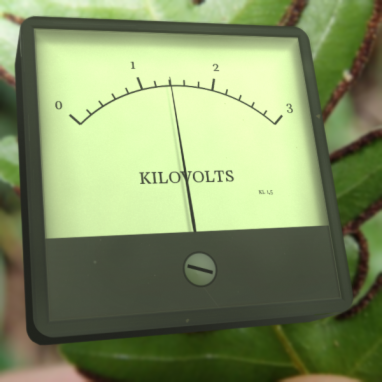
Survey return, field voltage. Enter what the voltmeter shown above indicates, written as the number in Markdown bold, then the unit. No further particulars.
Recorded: **1.4** kV
